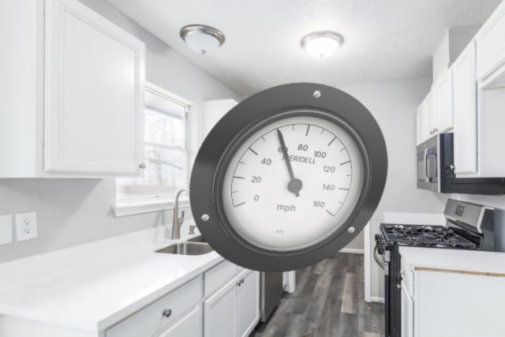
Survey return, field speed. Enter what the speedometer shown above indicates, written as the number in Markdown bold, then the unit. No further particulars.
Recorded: **60** mph
